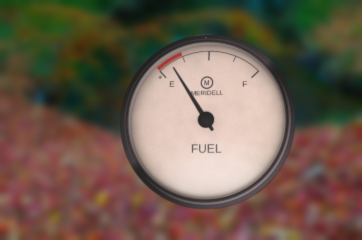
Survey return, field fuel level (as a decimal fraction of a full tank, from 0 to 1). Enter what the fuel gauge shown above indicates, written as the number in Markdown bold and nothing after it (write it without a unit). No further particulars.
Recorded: **0.125**
